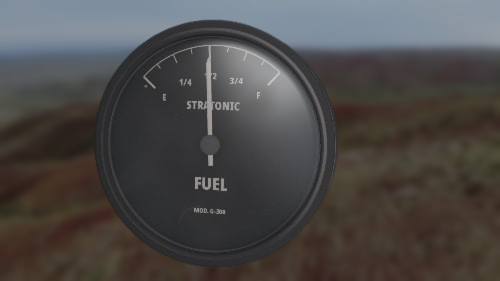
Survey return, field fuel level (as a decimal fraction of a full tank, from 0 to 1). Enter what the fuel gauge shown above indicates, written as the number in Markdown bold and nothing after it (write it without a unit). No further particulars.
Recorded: **0.5**
